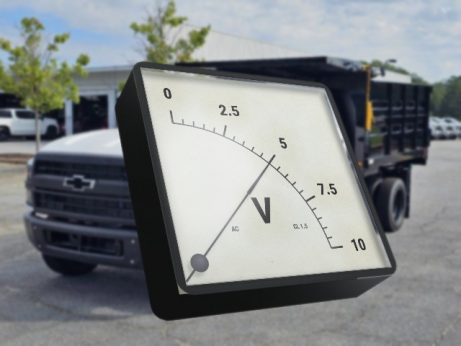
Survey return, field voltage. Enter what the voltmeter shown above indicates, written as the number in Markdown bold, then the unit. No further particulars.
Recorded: **5** V
